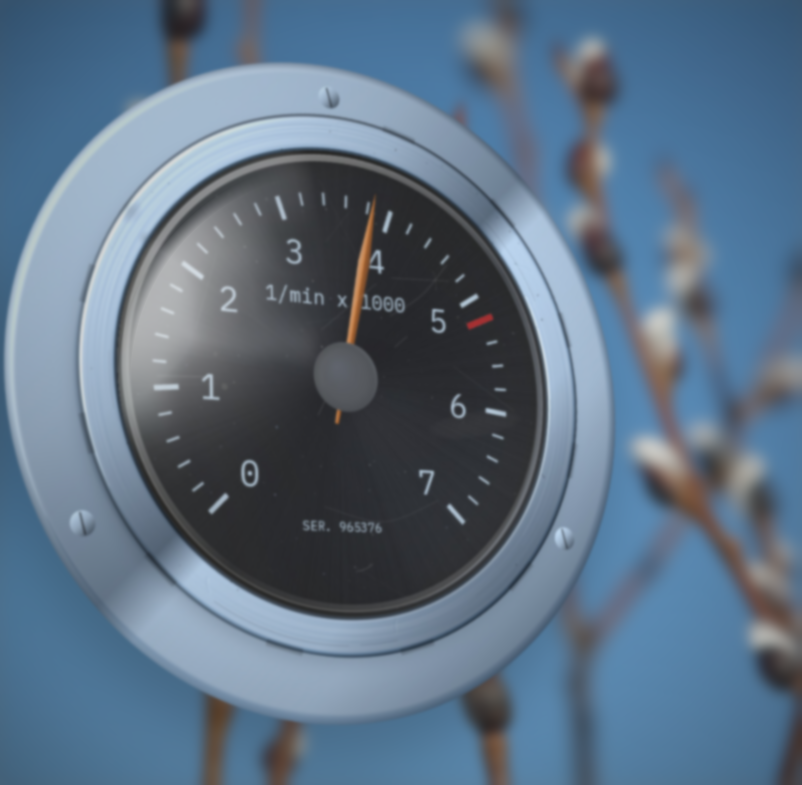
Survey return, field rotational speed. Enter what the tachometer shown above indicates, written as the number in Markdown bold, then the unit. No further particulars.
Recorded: **3800** rpm
